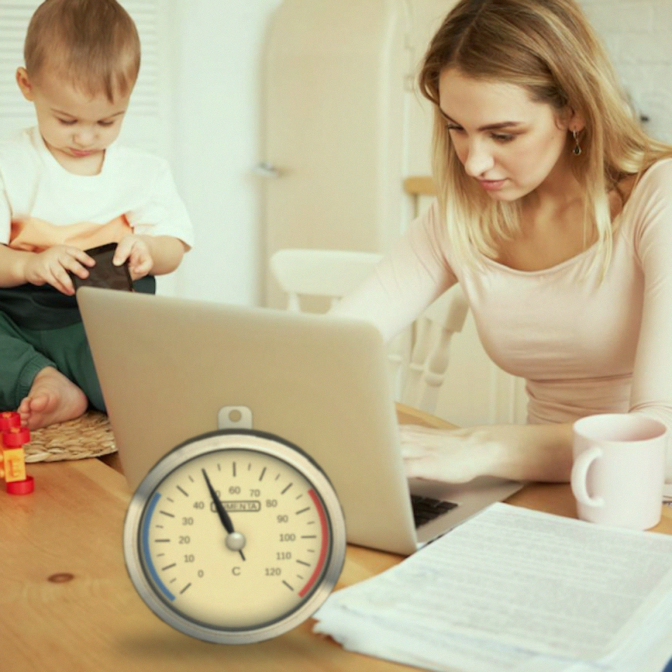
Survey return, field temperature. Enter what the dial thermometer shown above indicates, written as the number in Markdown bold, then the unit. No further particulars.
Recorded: **50** °C
